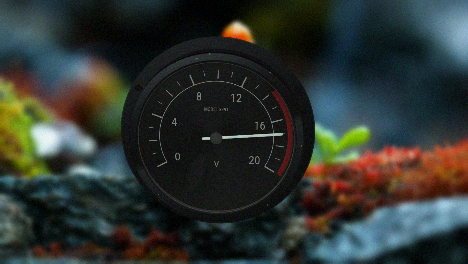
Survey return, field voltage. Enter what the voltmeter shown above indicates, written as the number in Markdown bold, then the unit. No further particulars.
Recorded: **17** V
